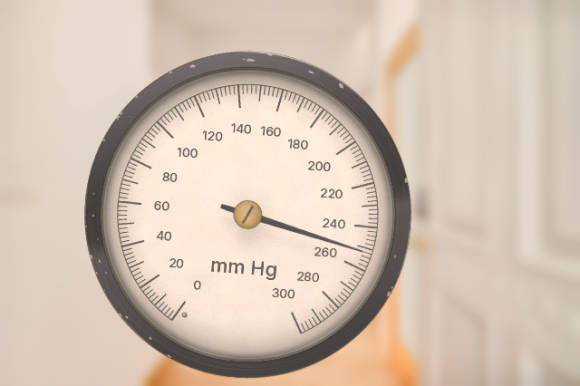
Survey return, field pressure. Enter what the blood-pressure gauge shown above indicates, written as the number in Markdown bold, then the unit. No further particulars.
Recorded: **252** mmHg
